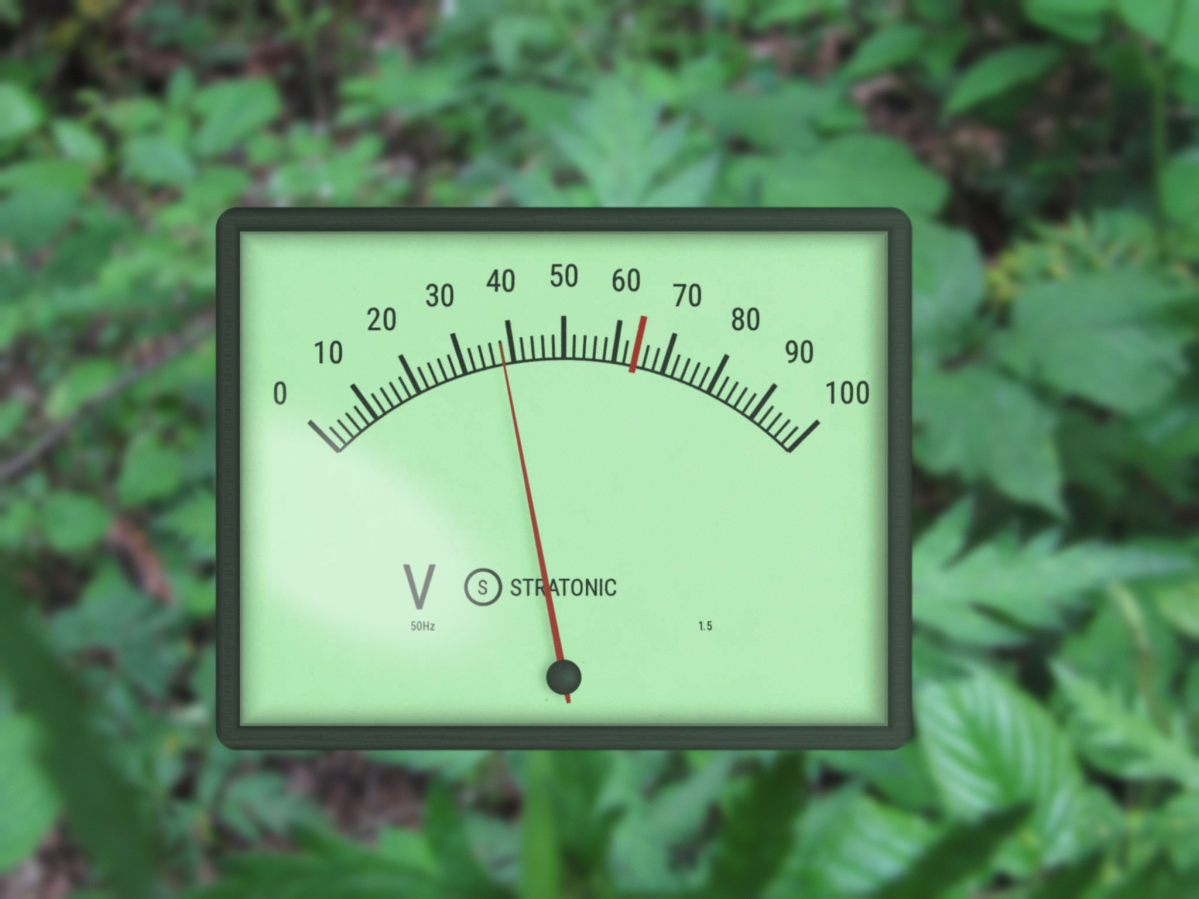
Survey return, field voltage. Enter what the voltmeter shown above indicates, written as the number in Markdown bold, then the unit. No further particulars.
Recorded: **38** V
